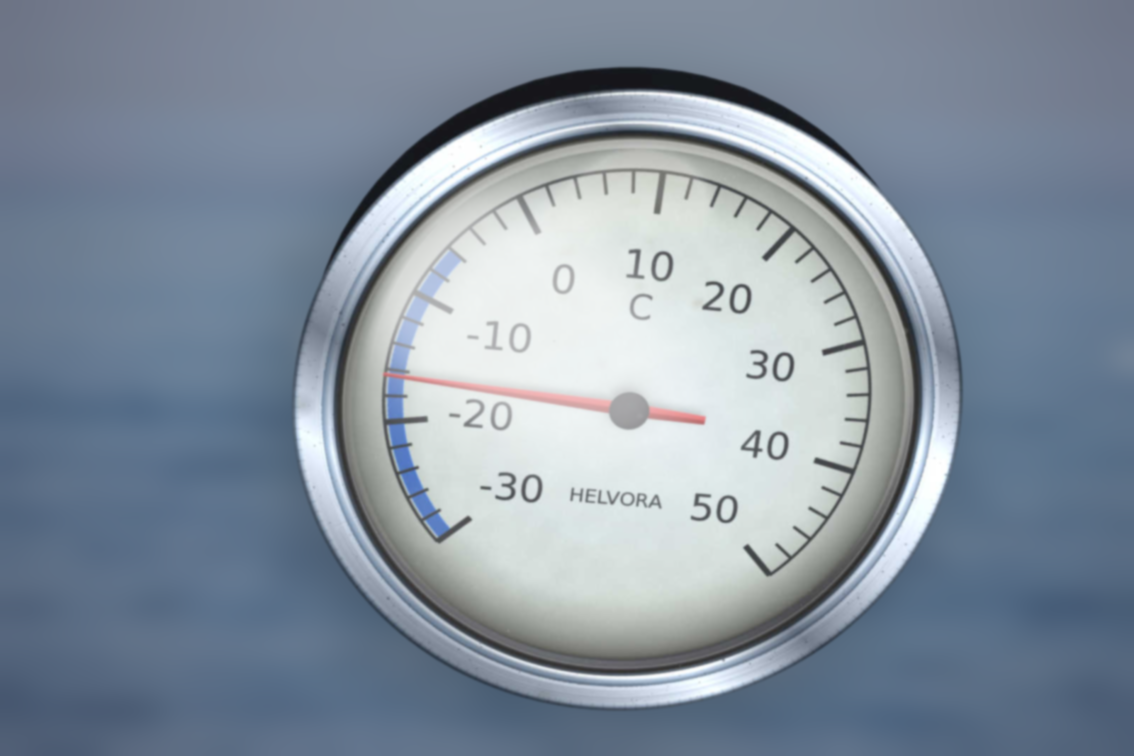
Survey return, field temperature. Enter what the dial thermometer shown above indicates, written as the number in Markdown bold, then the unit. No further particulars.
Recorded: **-16** °C
